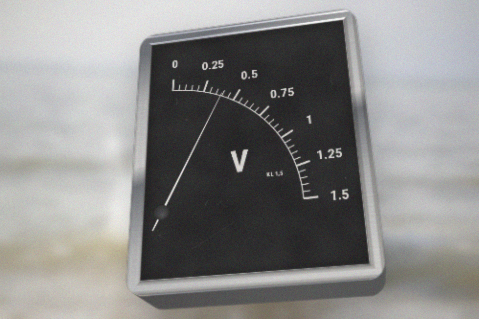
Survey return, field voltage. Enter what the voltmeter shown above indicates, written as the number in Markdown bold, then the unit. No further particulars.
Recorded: **0.4** V
